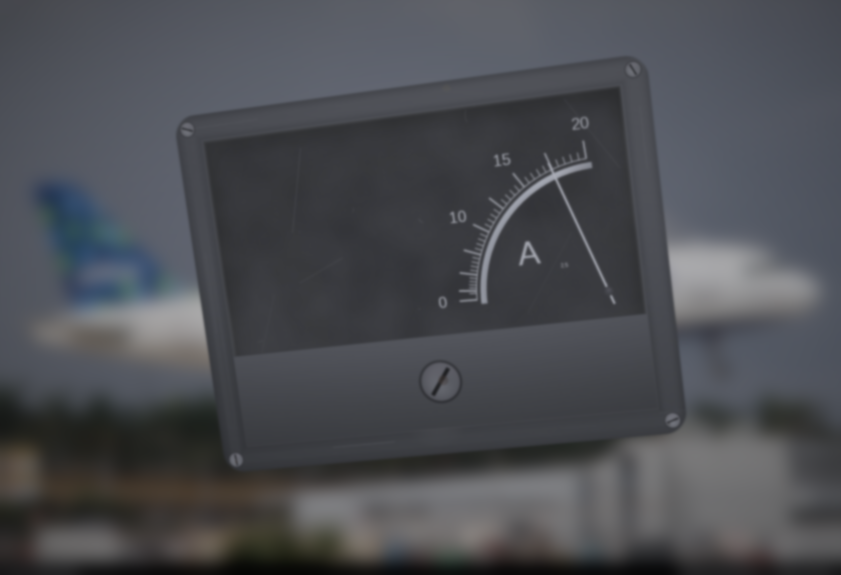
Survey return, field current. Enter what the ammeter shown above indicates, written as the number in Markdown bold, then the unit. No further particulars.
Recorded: **17.5** A
